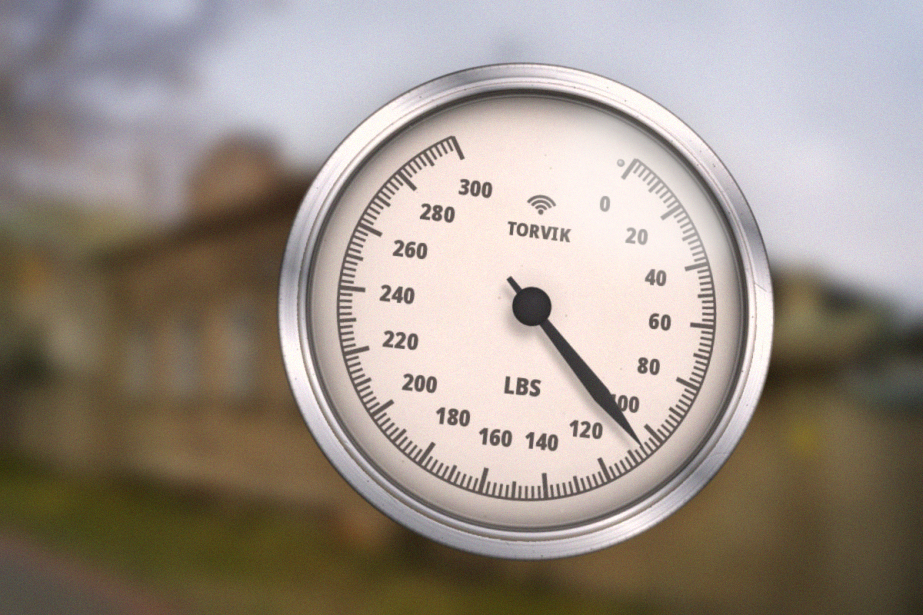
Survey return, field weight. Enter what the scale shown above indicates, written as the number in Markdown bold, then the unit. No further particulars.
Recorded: **106** lb
